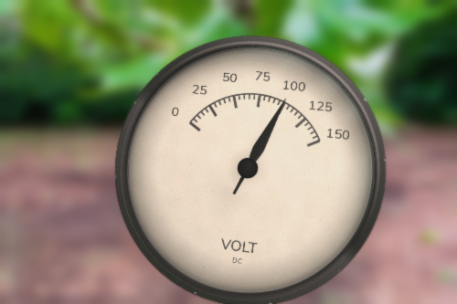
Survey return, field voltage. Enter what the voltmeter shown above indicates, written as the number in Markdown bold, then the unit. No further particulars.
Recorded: **100** V
